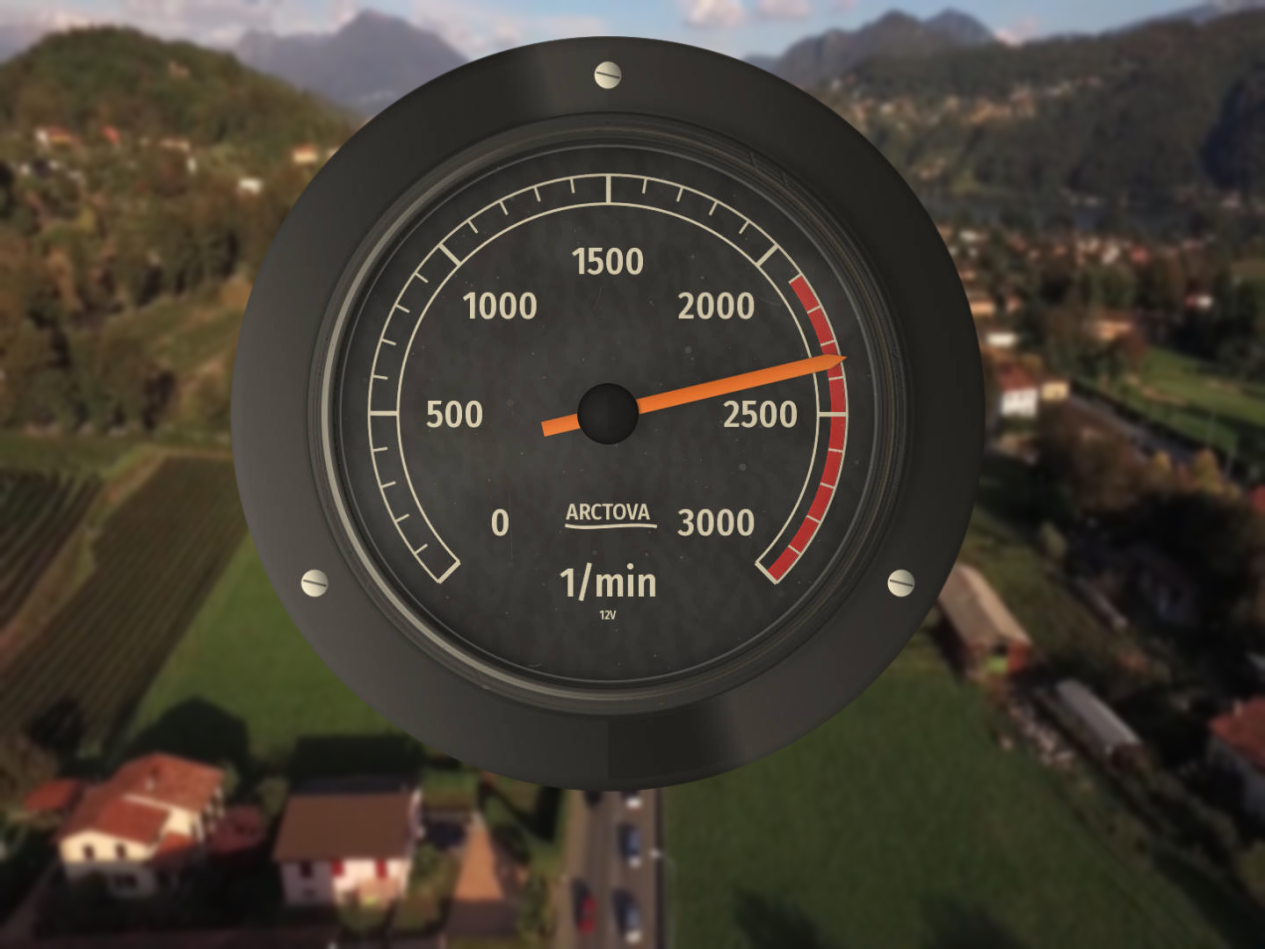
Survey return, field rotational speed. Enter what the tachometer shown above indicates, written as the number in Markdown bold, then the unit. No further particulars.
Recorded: **2350** rpm
